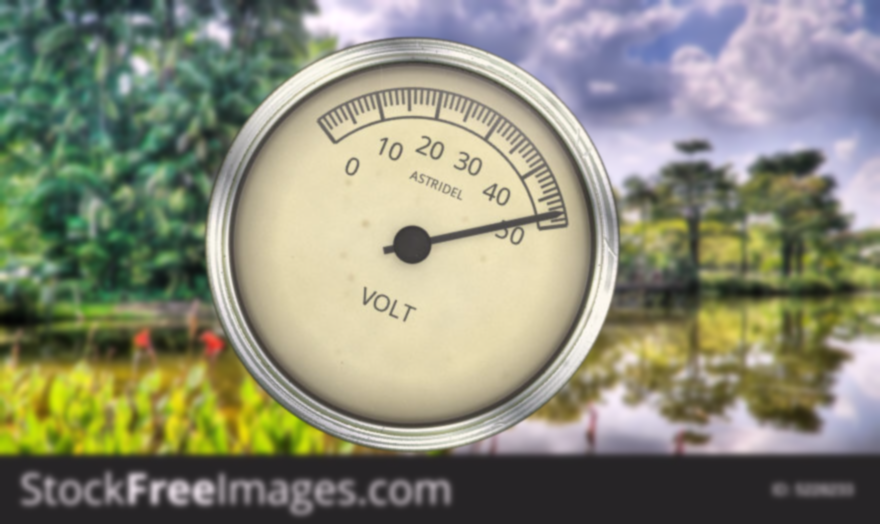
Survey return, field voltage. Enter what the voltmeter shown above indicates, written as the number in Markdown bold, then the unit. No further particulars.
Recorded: **48** V
